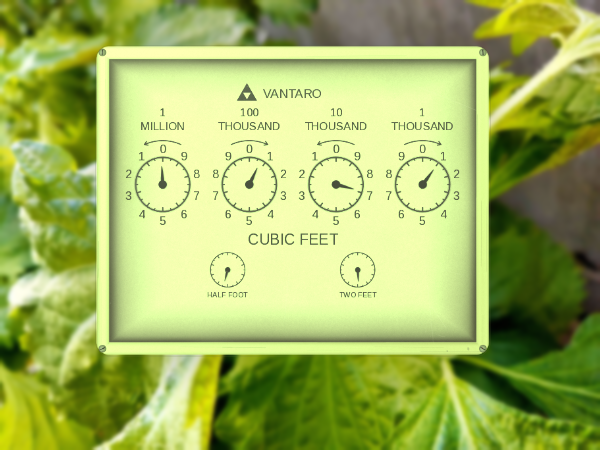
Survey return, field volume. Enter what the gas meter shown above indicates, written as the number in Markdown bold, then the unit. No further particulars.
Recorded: **7100** ft³
